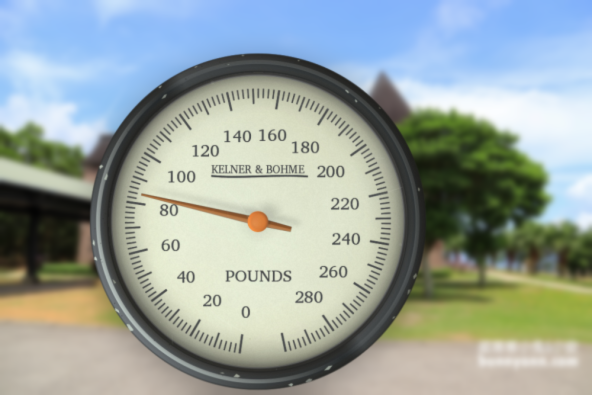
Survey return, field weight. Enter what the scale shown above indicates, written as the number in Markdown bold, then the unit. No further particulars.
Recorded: **84** lb
